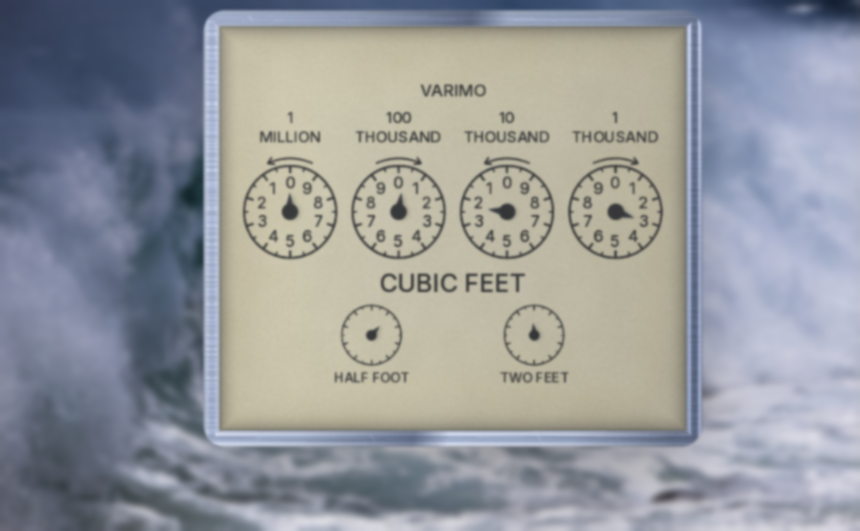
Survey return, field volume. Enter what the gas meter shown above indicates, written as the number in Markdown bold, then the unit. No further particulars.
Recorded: **2300** ft³
